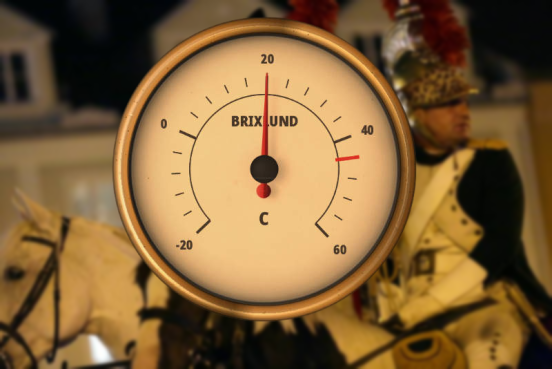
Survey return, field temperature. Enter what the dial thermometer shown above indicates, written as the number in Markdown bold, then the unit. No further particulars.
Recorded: **20** °C
